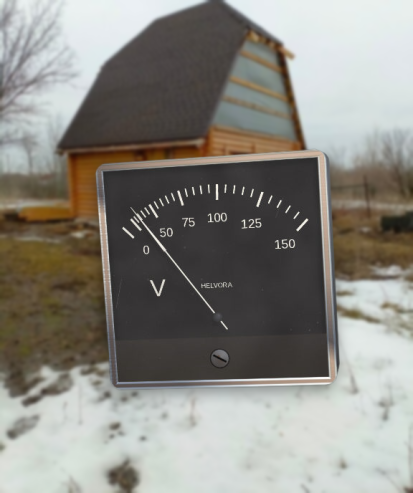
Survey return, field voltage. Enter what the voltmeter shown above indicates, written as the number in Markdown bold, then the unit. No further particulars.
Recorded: **35** V
